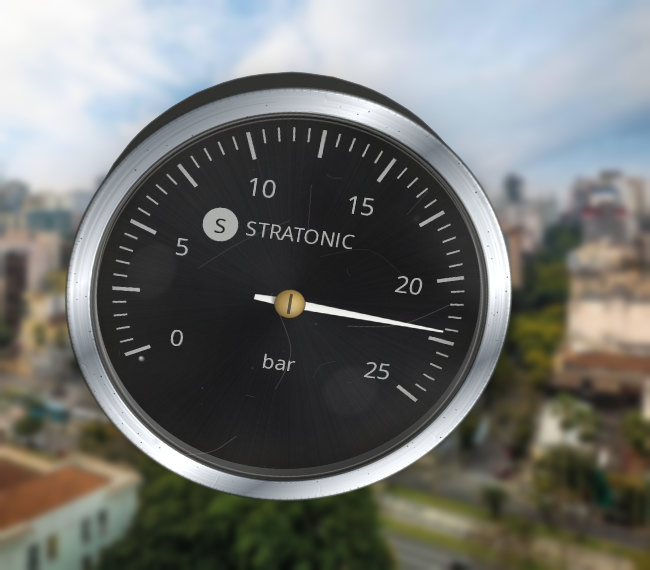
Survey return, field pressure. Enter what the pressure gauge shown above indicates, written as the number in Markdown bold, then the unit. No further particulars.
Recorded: **22** bar
